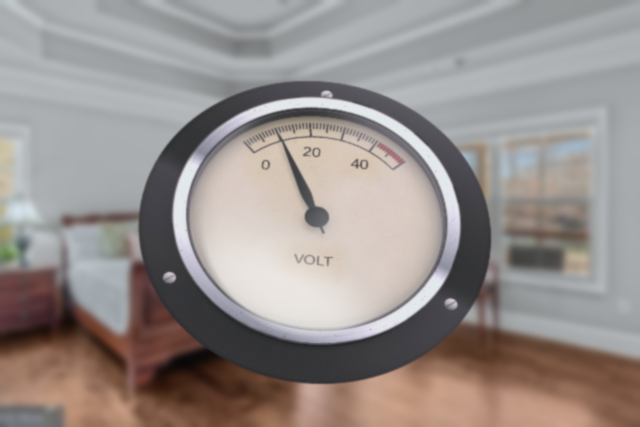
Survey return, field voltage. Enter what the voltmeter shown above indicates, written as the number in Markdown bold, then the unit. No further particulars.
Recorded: **10** V
